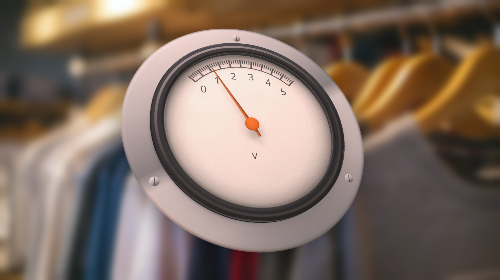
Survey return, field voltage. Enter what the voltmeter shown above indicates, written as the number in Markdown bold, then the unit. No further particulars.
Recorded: **1** V
